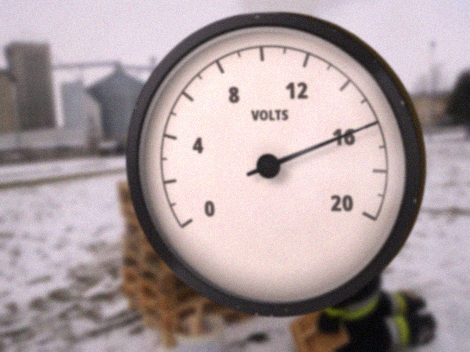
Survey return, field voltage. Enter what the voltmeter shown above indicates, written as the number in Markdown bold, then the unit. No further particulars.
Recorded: **16** V
